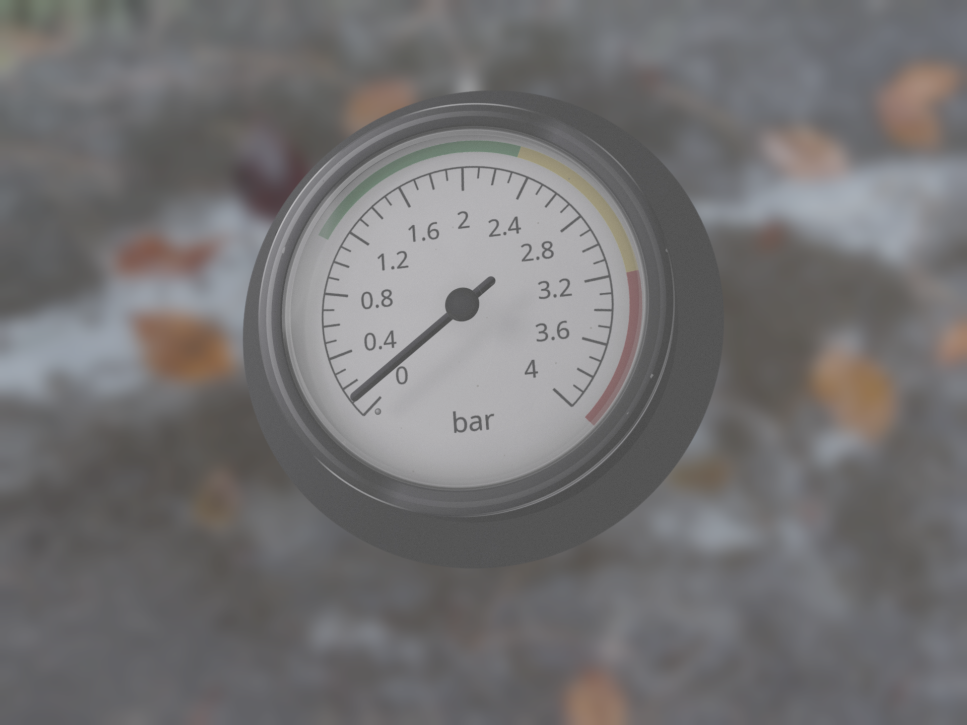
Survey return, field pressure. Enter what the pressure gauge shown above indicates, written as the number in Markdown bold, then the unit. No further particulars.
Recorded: **0.1** bar
